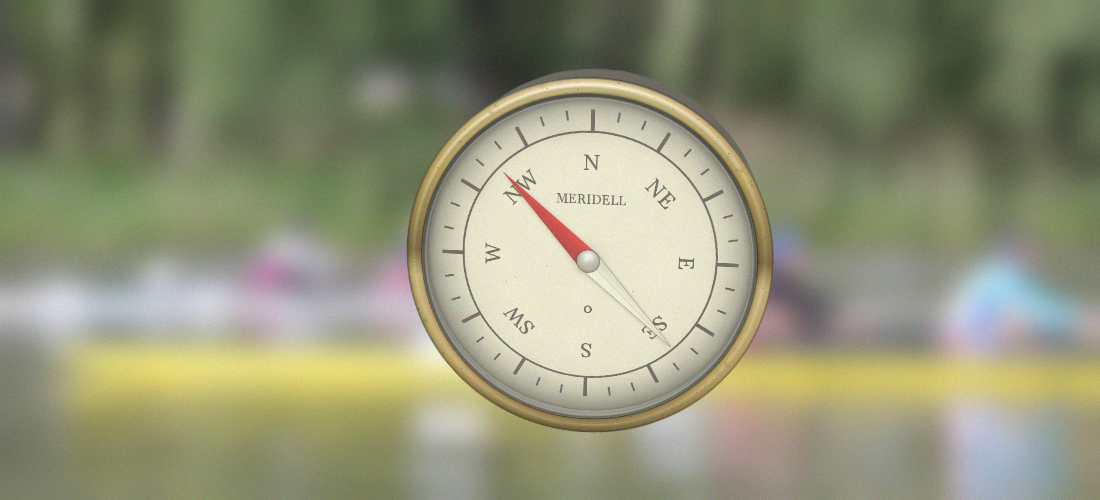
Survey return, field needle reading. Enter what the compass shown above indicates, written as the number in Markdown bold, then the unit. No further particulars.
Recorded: **315** °
